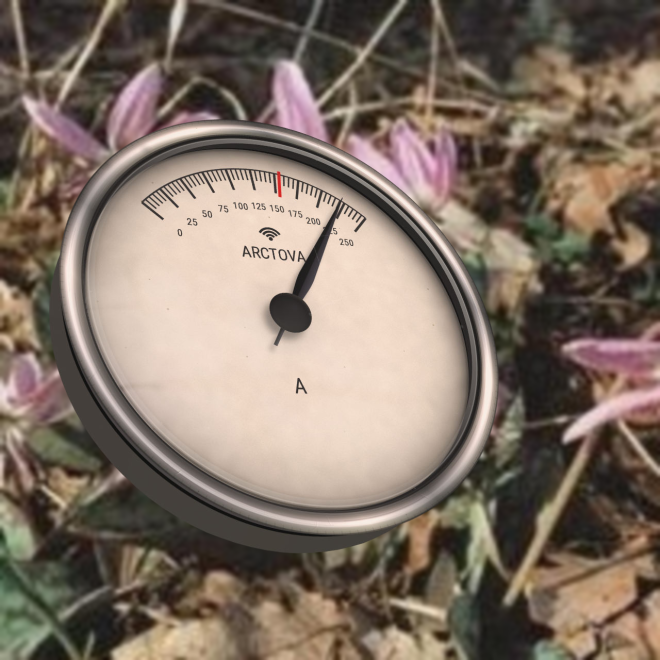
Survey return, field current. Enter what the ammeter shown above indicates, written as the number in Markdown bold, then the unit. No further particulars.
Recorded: **220** A
